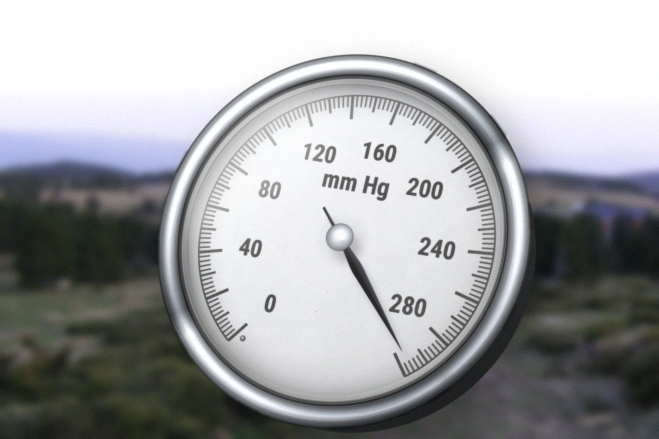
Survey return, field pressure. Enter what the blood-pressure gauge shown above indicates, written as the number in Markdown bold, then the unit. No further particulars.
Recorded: **296** mmHg
